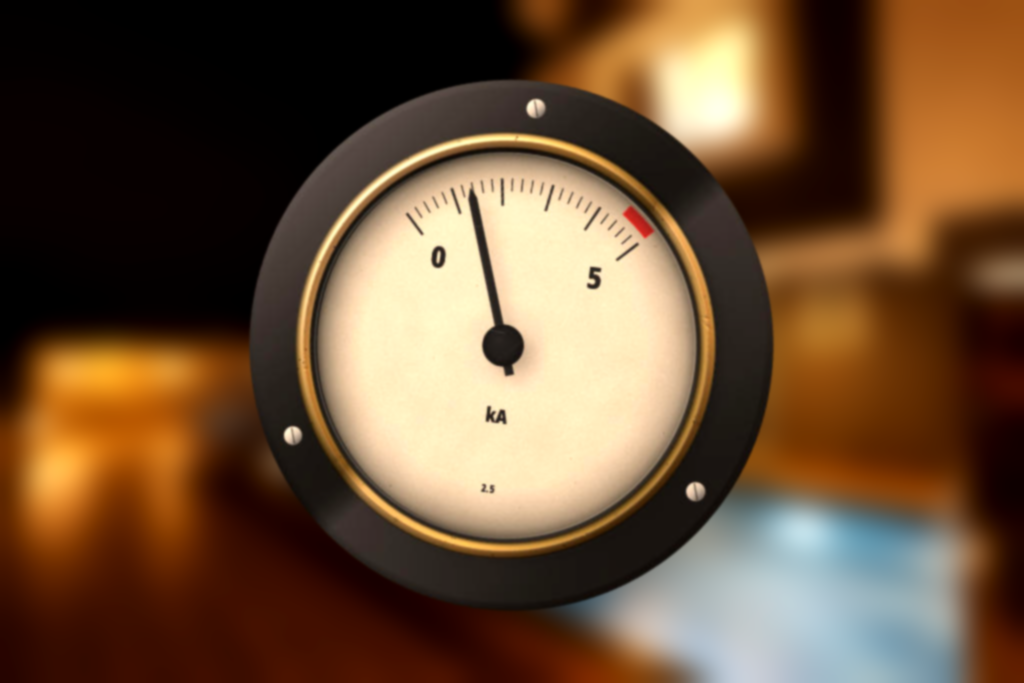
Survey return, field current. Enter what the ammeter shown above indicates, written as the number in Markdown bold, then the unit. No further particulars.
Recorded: **1.4** kA
